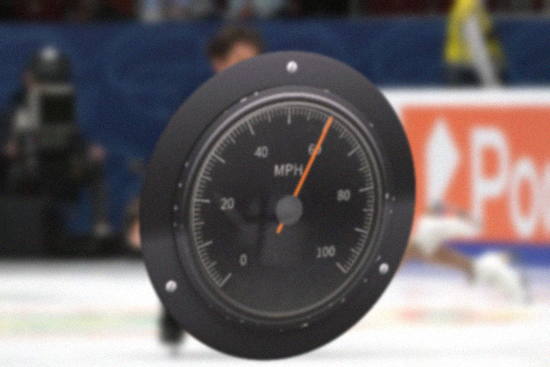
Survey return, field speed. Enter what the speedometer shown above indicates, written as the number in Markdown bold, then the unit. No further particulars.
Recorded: **60** mph
